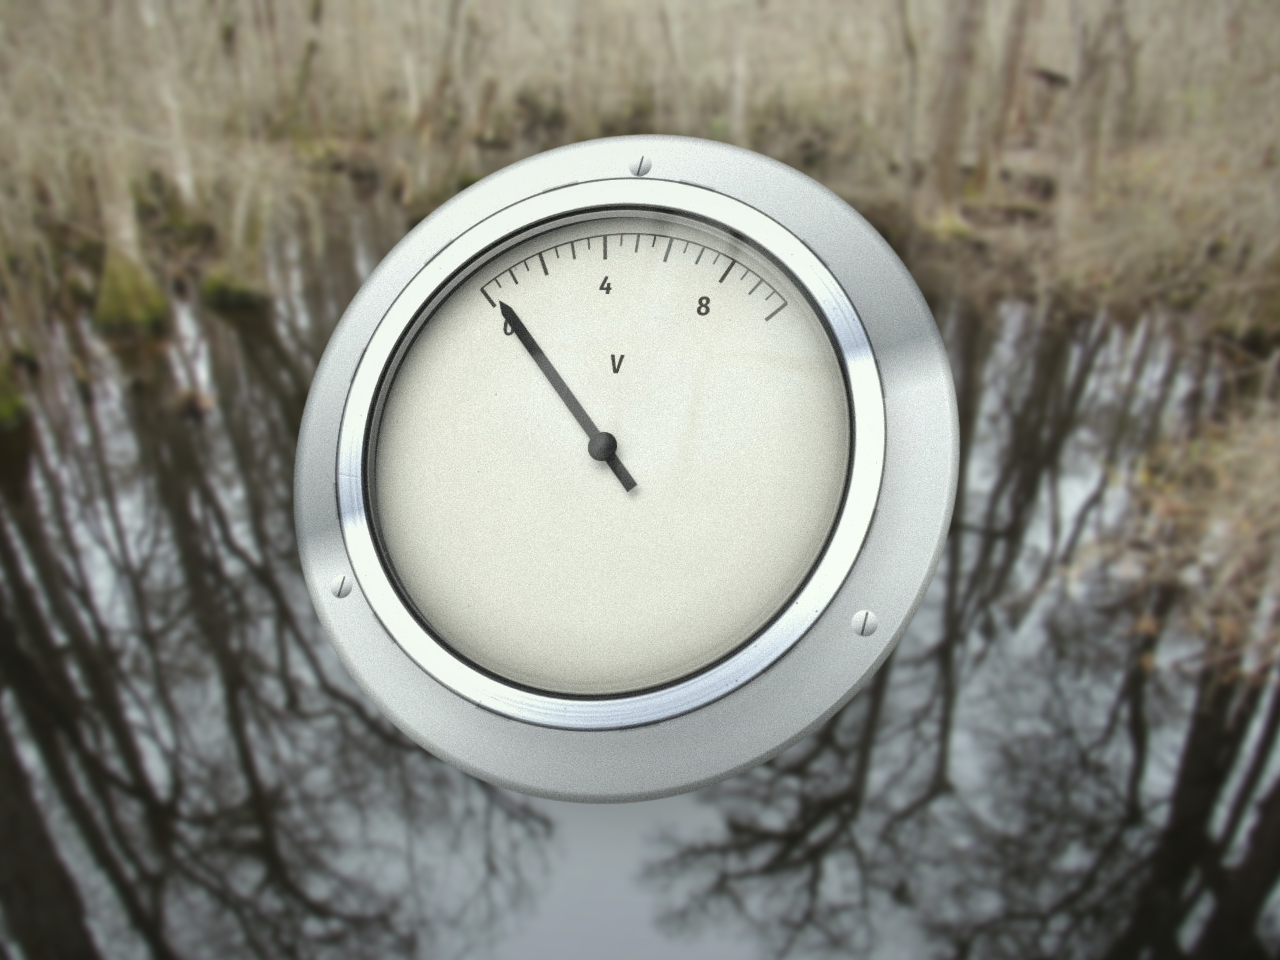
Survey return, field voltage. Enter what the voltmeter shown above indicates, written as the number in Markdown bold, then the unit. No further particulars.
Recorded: **0.25** V
